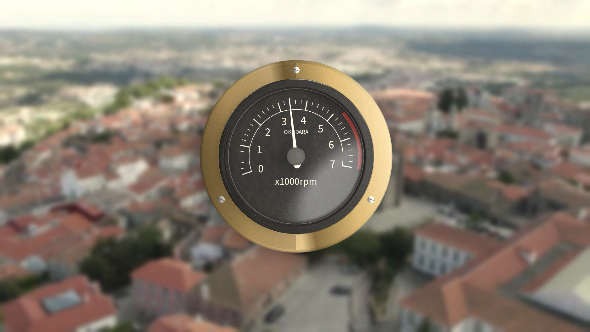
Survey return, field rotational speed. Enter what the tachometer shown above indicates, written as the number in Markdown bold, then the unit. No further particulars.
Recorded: **3400** rpm
